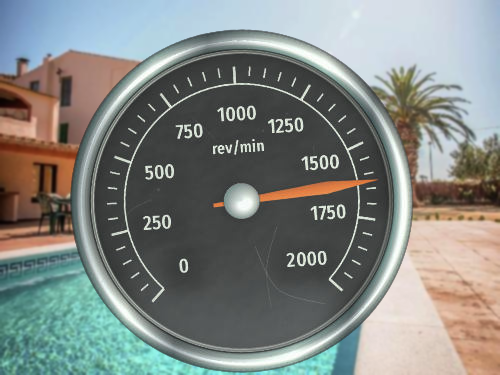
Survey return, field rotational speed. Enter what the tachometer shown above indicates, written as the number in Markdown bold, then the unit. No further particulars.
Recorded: **1625** rpm
